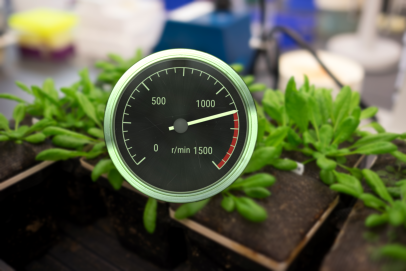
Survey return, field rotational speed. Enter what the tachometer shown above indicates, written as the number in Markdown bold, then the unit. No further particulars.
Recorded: **1150** rpm
